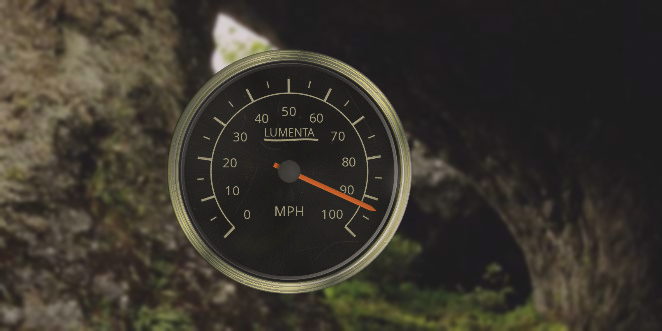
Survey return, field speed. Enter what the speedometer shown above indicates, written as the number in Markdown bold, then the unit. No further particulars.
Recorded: **92.5** mph
